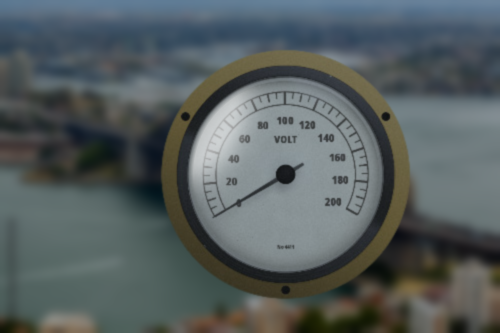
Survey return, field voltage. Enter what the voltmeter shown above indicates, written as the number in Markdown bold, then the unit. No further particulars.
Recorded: **0** V
